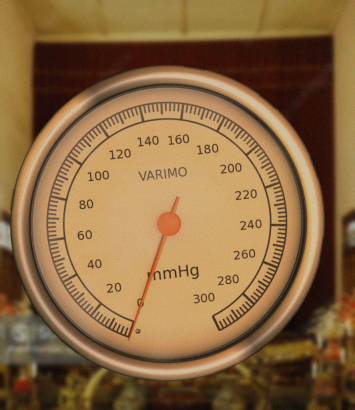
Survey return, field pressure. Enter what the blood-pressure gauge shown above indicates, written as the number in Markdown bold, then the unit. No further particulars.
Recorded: **0** mmHg
